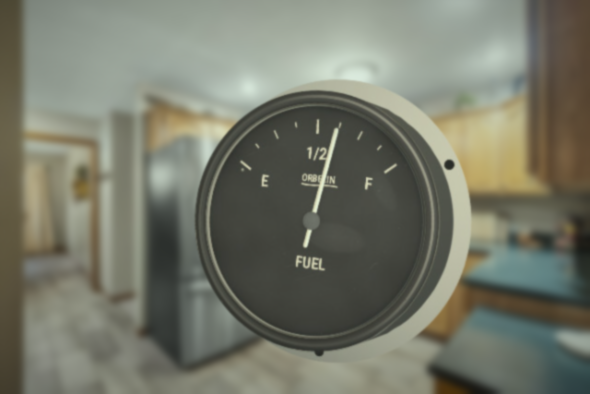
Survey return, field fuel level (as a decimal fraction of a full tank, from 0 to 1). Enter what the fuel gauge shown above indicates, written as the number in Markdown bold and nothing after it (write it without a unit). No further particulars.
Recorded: **0.625**
